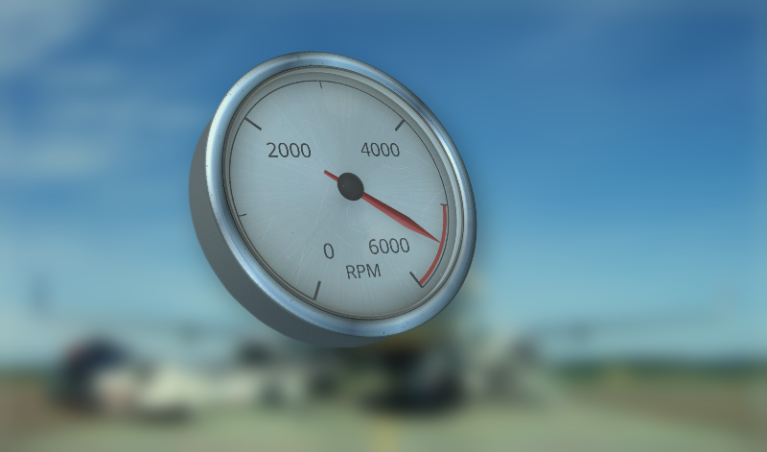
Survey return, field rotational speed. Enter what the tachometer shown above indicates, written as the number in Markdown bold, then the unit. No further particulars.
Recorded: **5500** rpm
